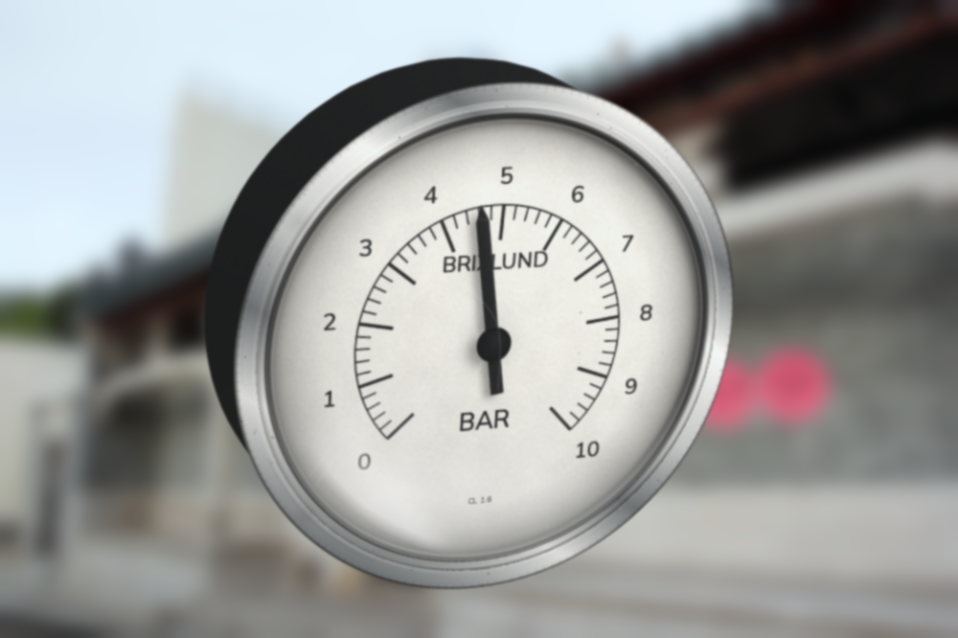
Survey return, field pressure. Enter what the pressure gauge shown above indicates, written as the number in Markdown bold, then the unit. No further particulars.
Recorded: **4.6** bar
